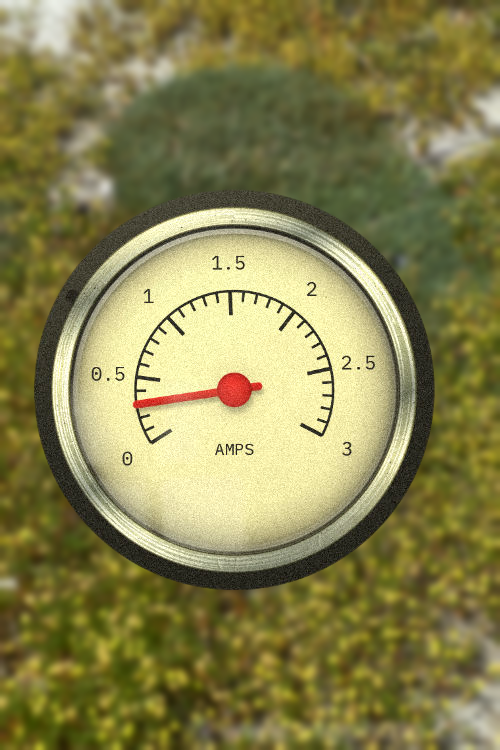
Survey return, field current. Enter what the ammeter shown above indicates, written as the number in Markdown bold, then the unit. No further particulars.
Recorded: **0.3** A
